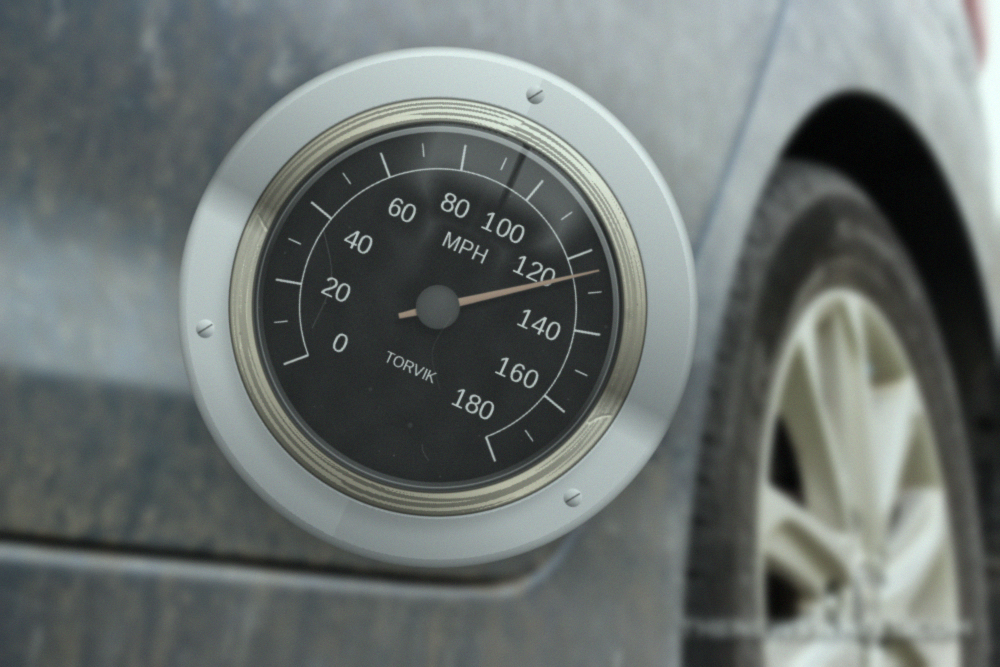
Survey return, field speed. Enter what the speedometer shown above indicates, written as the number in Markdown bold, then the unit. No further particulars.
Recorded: **125** mph
